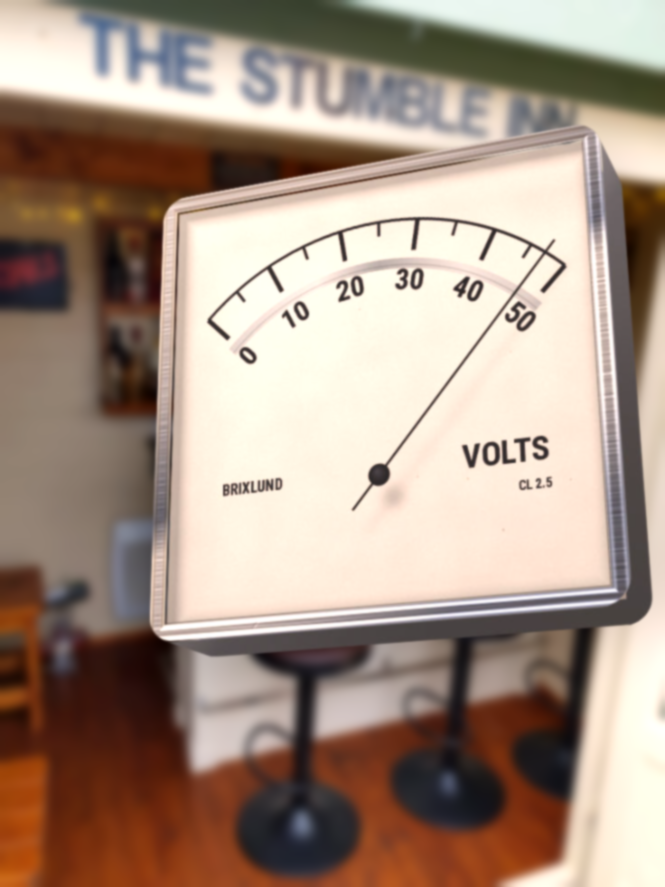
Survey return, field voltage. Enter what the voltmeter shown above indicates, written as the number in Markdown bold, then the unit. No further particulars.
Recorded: **47.5** V
